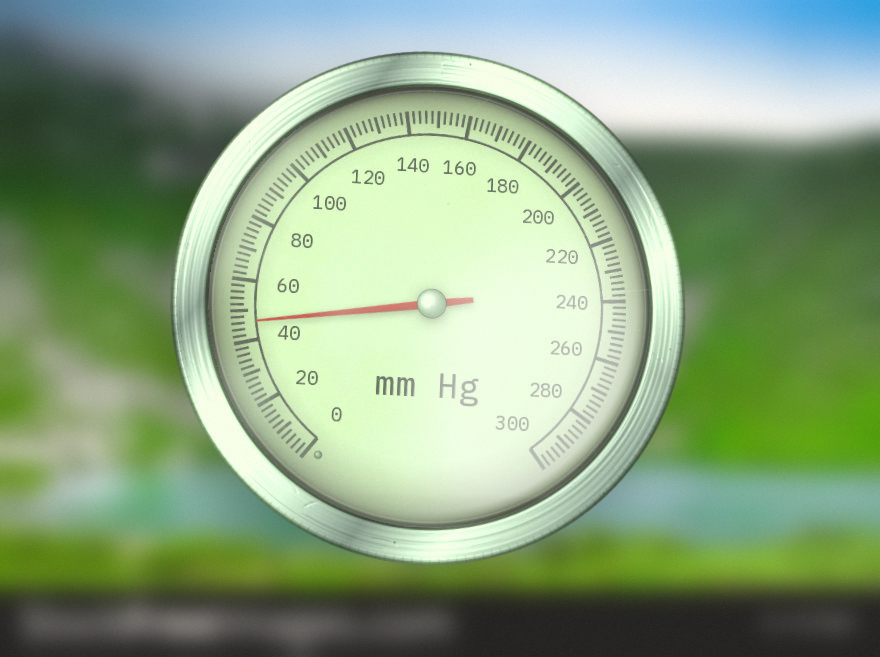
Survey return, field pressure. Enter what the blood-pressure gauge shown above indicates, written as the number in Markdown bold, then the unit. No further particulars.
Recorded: **46** mmHg
